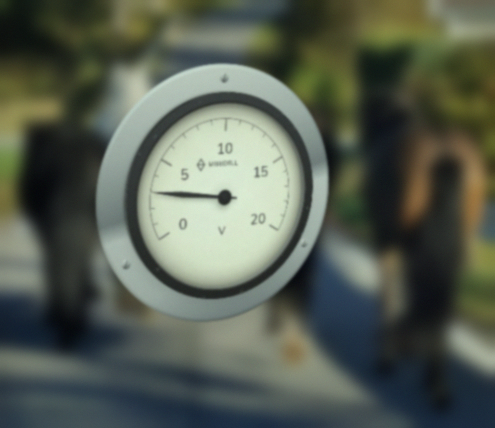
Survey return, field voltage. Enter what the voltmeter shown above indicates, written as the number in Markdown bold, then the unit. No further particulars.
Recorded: **3** V
